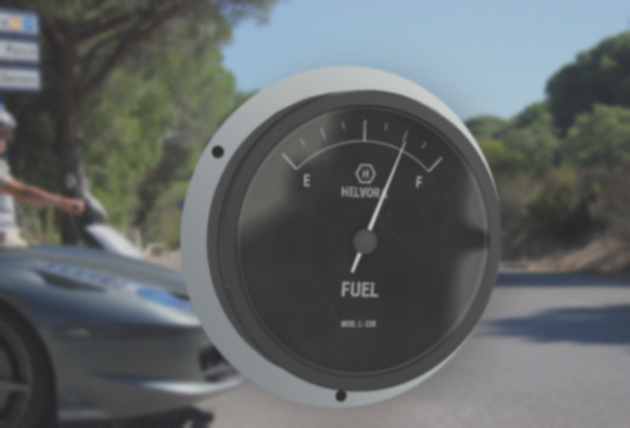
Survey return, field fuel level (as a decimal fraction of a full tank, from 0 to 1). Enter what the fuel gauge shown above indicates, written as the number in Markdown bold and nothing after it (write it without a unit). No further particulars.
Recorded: **0.75**
